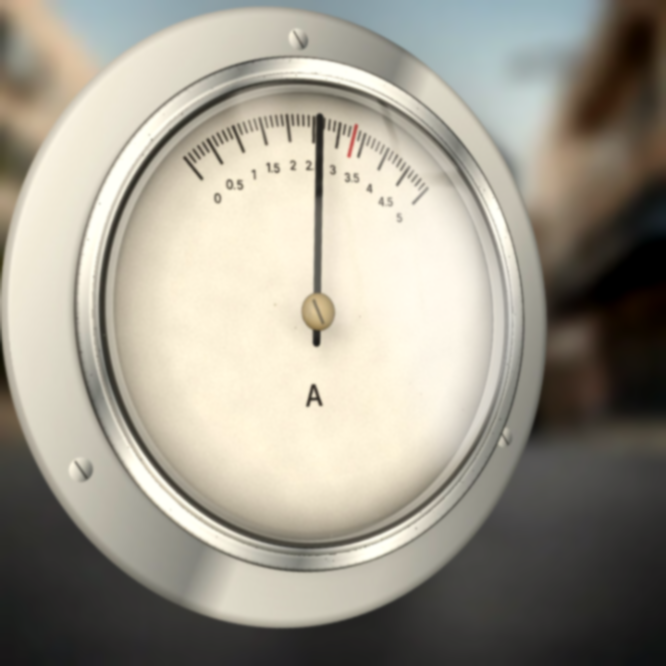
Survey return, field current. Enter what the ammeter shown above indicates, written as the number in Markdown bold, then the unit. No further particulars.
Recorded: **2.5** A
